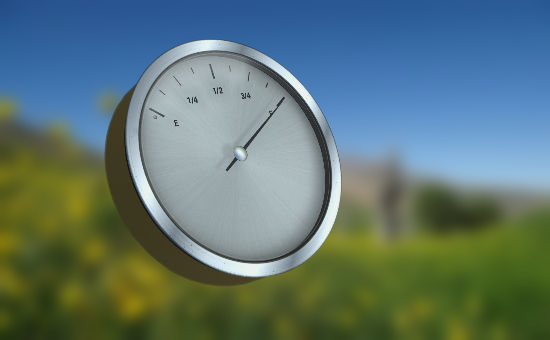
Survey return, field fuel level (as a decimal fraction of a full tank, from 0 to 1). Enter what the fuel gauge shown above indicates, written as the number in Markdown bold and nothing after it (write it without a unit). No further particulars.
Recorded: **1**
